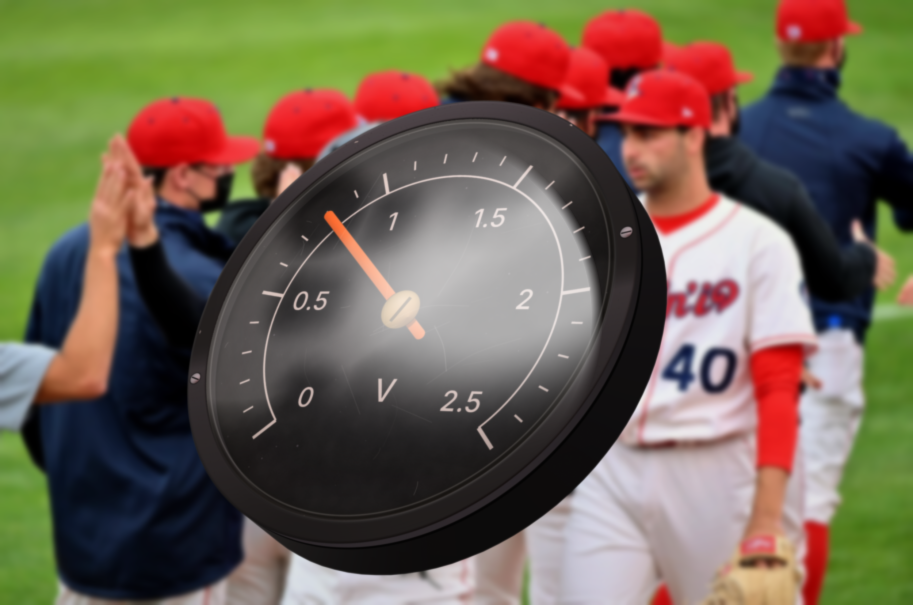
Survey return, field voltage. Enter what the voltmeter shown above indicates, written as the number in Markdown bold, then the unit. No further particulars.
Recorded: **0.8** V
